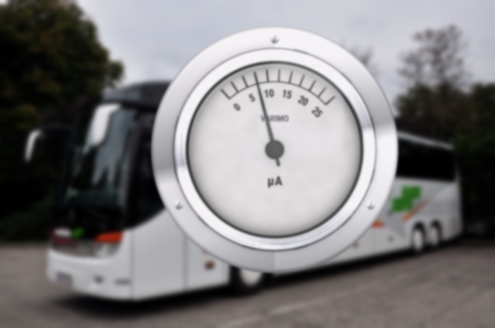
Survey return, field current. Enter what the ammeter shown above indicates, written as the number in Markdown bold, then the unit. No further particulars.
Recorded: **7.5** µA
